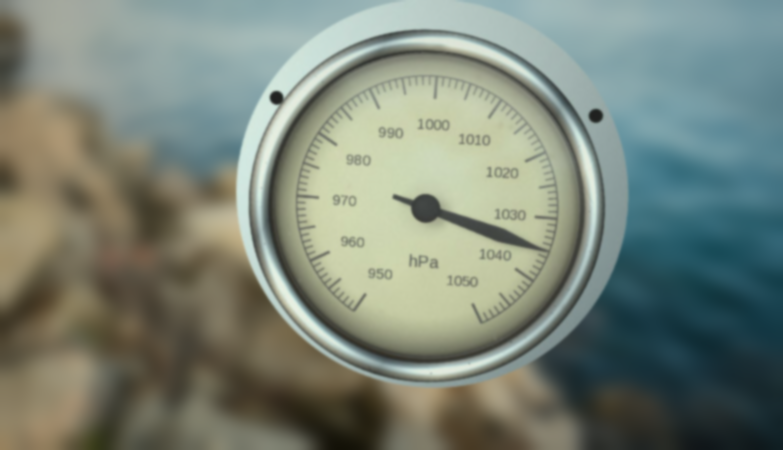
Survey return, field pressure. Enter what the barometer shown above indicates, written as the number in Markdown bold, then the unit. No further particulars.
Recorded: **1035** hPa
